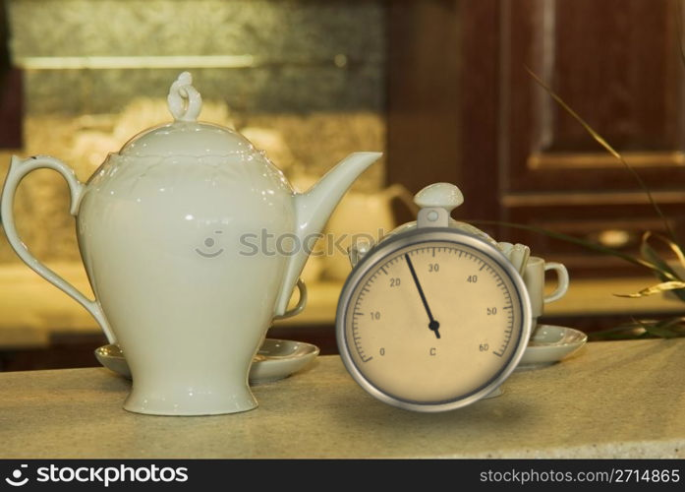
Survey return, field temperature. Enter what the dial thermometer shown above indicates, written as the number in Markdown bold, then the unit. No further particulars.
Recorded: **25** °C
